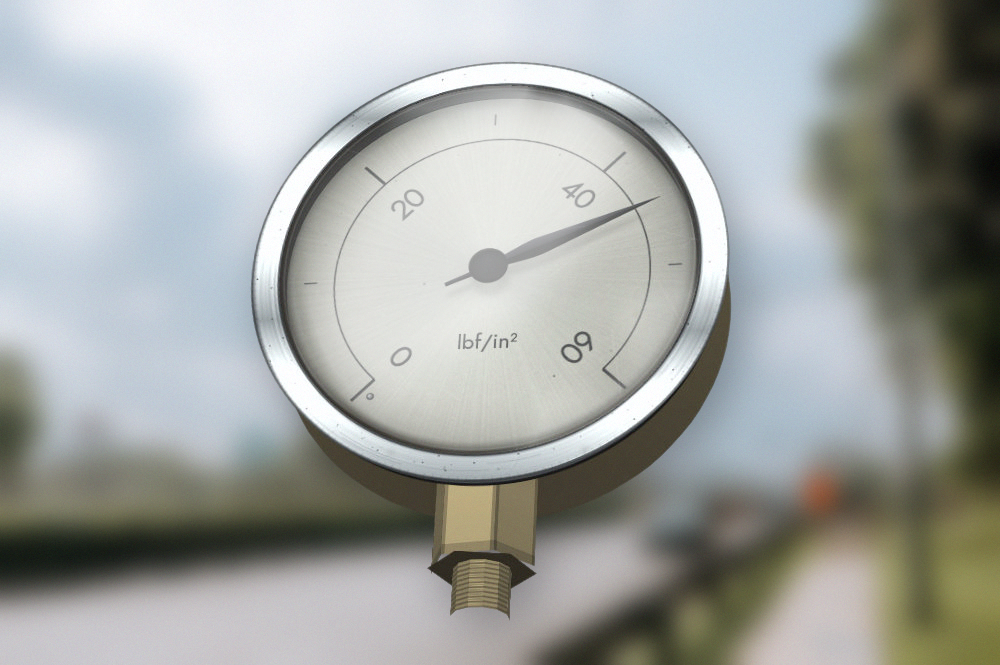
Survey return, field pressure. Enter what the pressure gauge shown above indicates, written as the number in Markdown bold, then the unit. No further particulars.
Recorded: **45** psi
